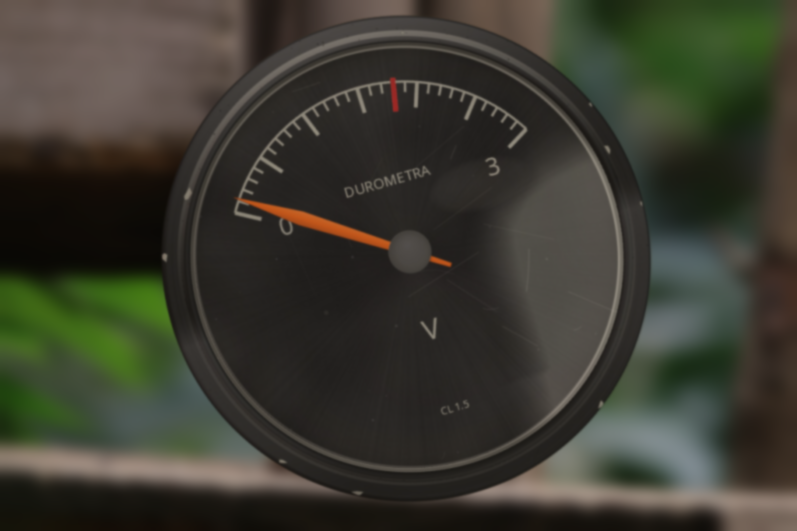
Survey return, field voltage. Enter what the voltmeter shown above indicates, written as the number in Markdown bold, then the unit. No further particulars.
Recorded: **0.1** V
